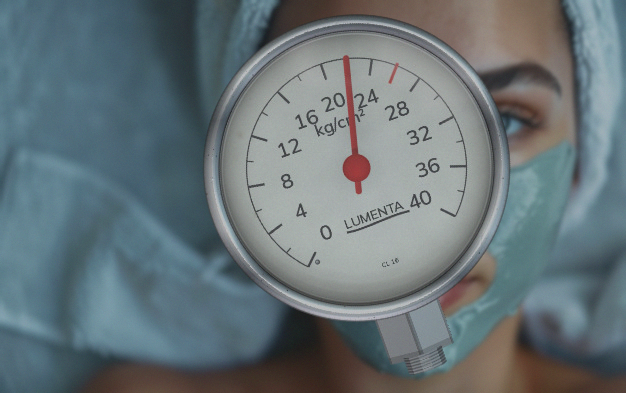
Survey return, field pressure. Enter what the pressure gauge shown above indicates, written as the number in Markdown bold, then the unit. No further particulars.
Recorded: **22** kg/cm²
